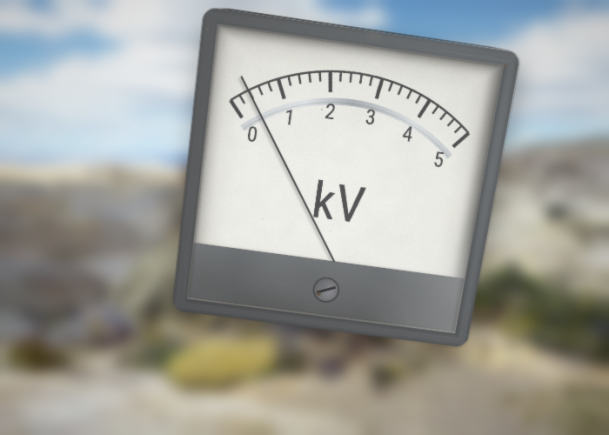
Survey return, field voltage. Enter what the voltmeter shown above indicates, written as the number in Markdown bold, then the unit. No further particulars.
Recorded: **0.4** kV
